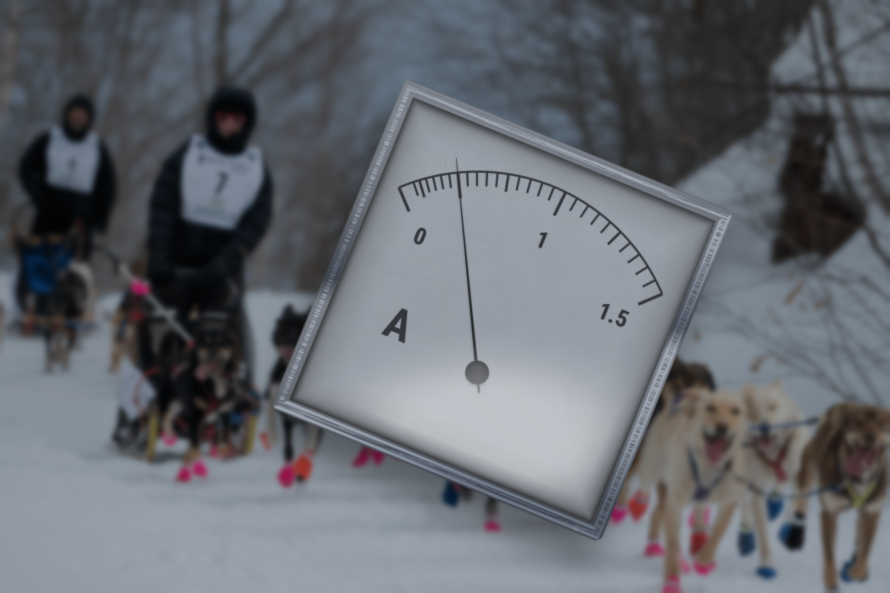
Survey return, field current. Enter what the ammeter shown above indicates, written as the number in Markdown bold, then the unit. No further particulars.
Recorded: **0.5** A
